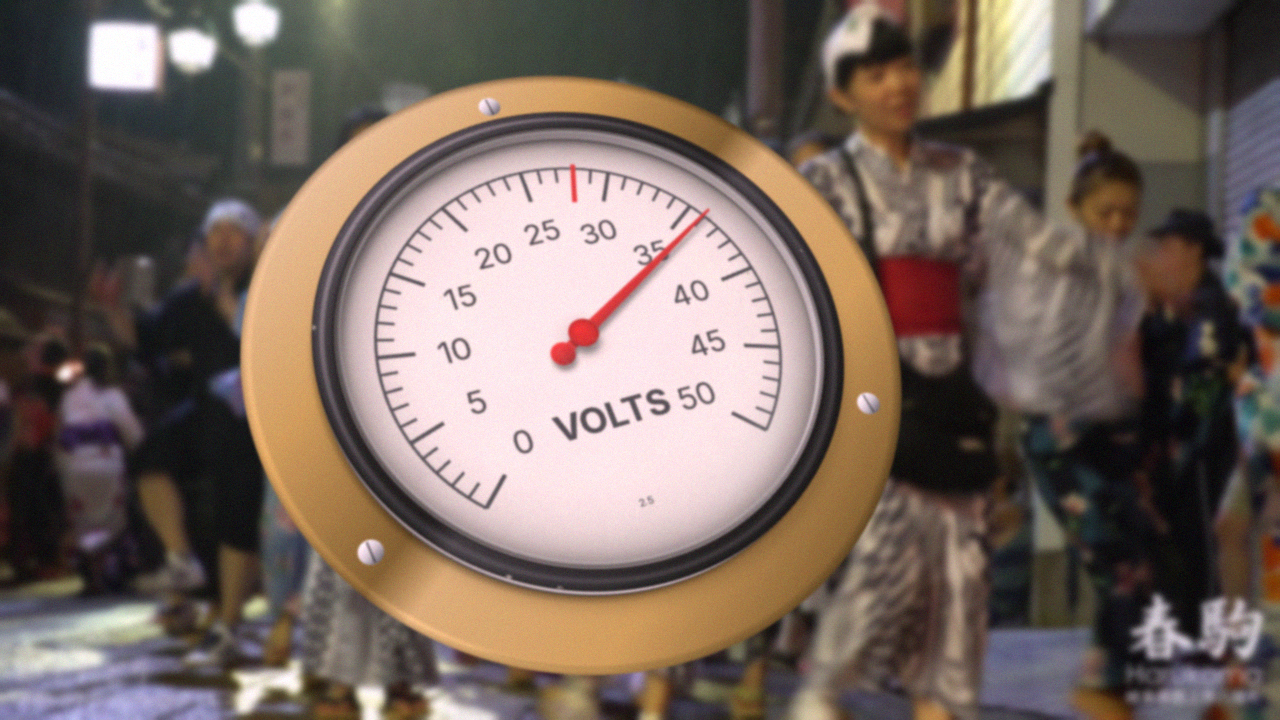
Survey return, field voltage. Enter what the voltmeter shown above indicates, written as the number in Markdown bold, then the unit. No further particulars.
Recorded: **36** V
